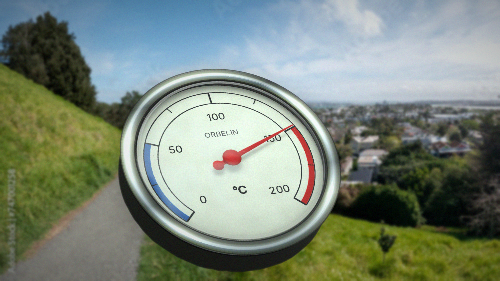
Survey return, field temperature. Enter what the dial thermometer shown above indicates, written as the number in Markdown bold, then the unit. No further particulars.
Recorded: **150** °C
